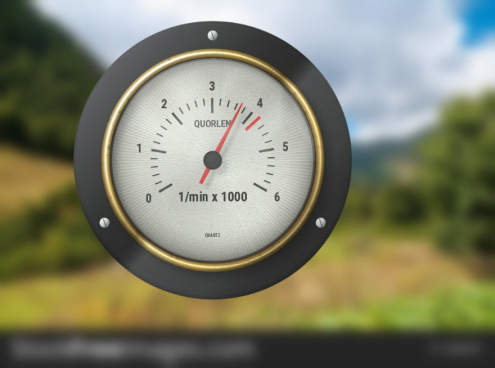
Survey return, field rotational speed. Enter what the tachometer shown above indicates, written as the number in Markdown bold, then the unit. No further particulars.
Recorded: **3700** rpm
